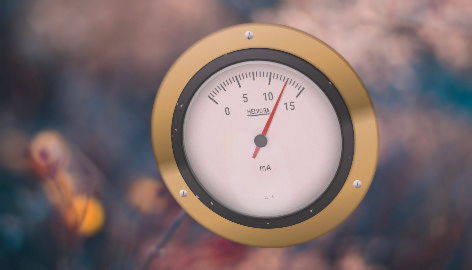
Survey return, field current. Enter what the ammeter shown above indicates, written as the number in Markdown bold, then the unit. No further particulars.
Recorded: **12.5** mA
